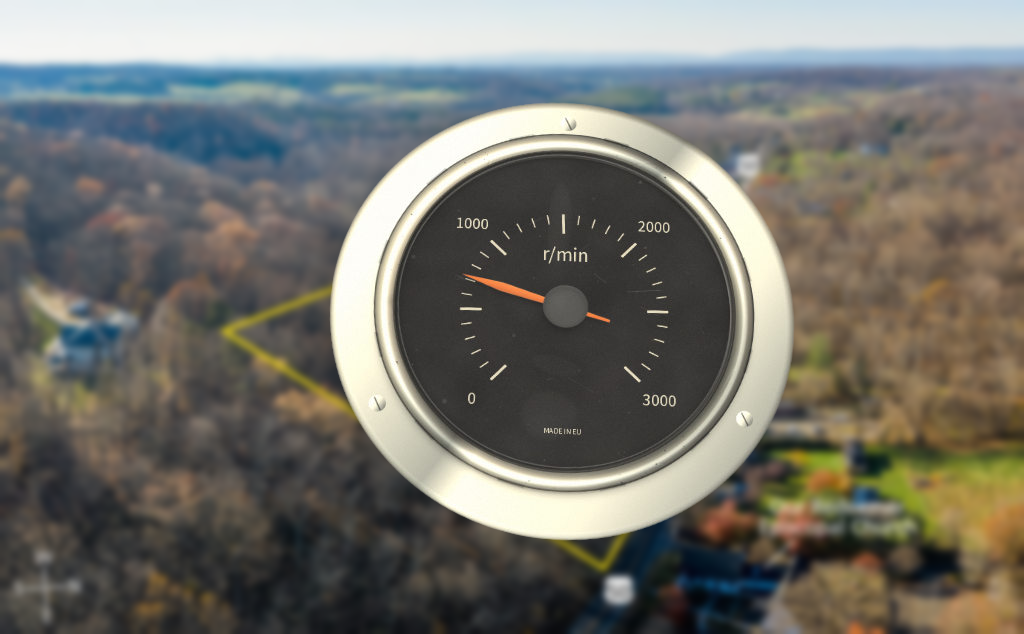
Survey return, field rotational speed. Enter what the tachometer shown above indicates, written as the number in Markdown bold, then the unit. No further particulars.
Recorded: **700** rpm
